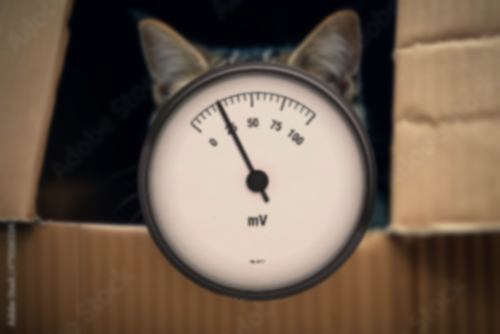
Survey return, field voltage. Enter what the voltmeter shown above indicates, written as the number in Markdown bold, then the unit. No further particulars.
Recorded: **25** mV
